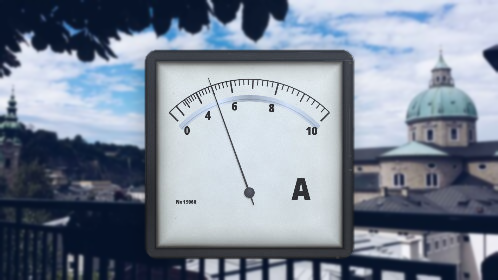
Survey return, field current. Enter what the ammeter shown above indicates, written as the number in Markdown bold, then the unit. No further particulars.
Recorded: **5** A
